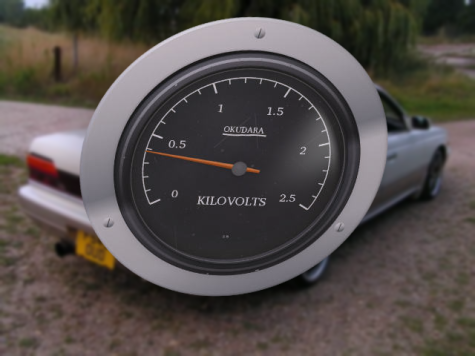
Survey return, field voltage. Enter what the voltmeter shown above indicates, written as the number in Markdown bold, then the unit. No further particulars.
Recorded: **0.4** kV
